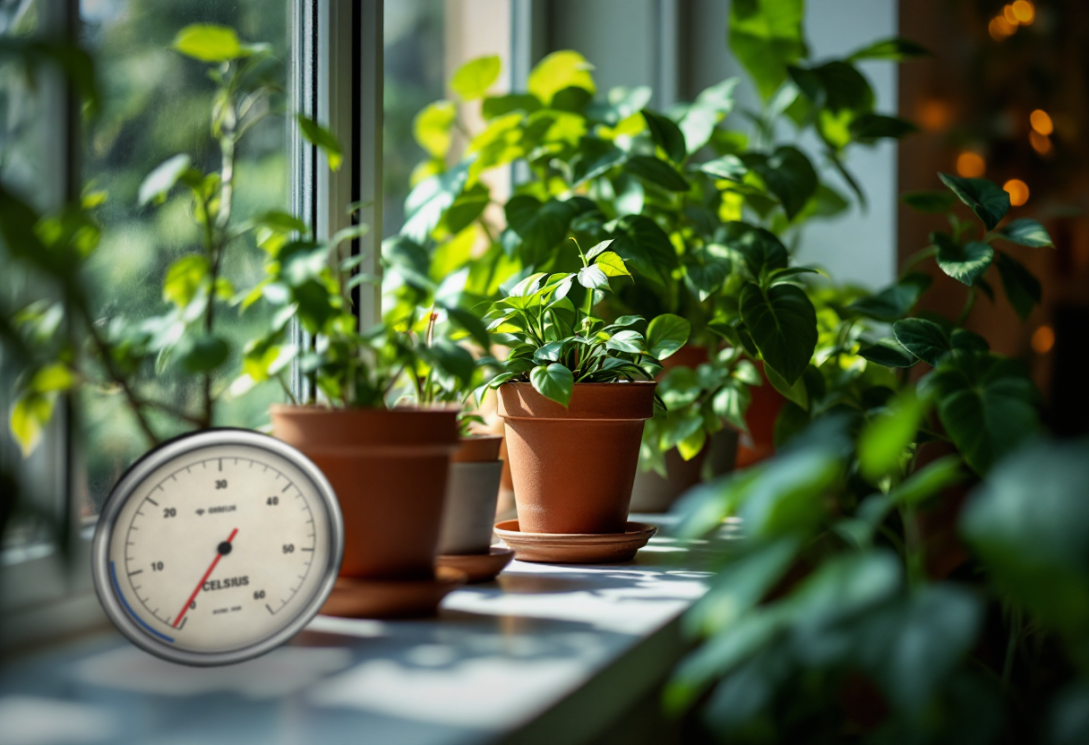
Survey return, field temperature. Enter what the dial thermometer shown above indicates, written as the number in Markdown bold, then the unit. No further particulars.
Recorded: **1** °C
